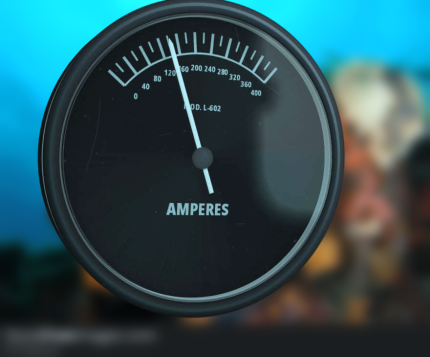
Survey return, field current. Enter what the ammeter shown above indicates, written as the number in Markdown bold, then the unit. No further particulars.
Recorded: **140** A
